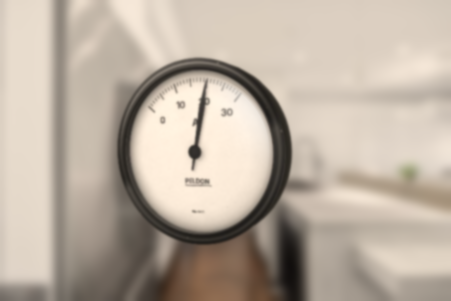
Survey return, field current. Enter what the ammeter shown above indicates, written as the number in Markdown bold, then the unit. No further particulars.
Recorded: **20** A
